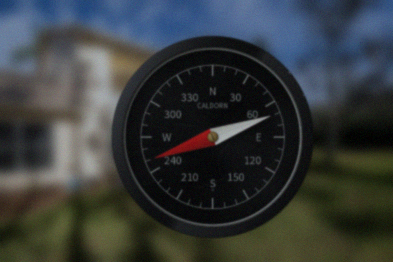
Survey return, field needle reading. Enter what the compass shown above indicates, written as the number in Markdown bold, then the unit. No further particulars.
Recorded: **250** °
